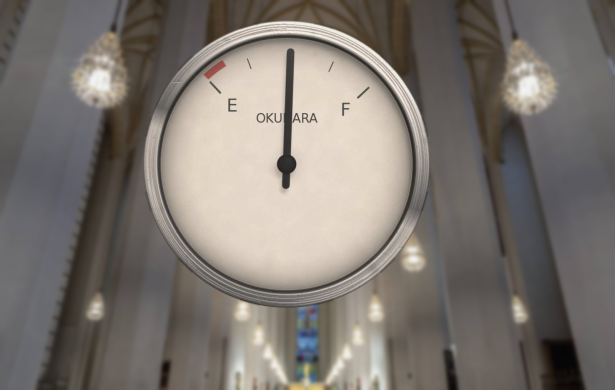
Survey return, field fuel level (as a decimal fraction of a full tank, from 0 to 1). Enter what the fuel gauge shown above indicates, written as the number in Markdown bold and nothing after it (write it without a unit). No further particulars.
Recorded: **0.5**
